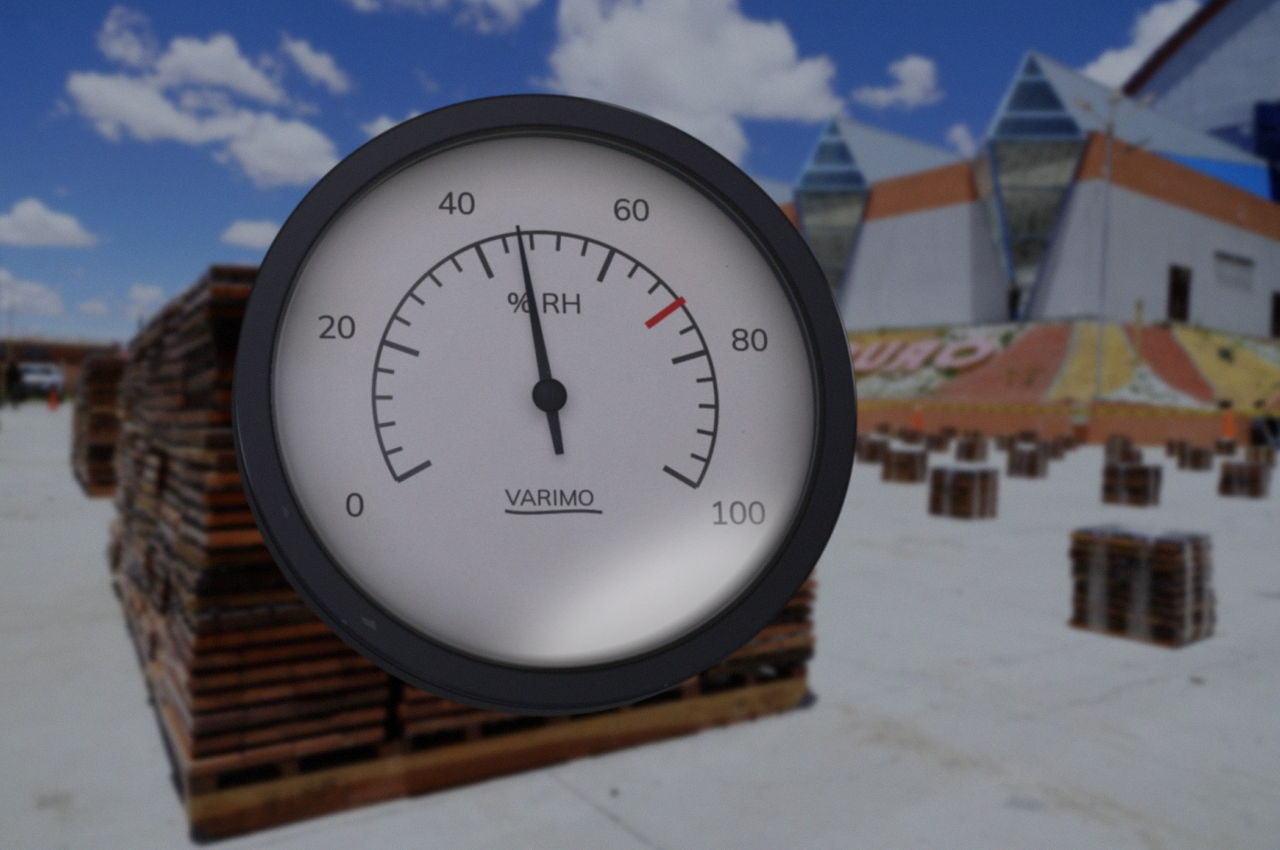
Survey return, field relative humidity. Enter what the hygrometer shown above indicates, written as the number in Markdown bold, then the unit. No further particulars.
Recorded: **46** %
